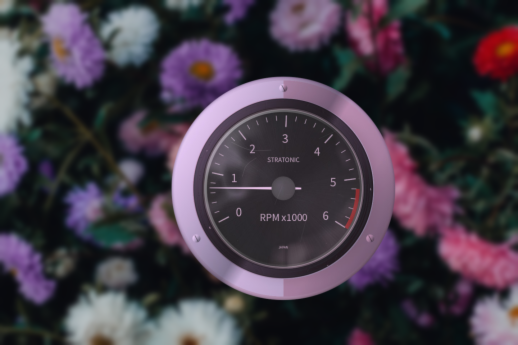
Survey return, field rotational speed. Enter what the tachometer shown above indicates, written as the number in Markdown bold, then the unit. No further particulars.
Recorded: **700** rpm
